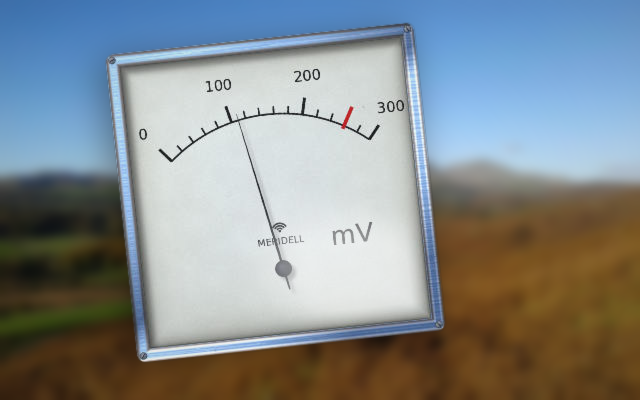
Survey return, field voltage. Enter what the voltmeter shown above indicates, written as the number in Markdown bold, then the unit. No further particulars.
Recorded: **110** mV
